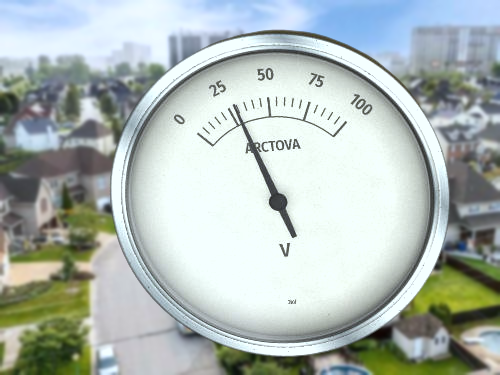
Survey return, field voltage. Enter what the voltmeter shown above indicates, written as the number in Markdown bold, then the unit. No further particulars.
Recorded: **30** V
